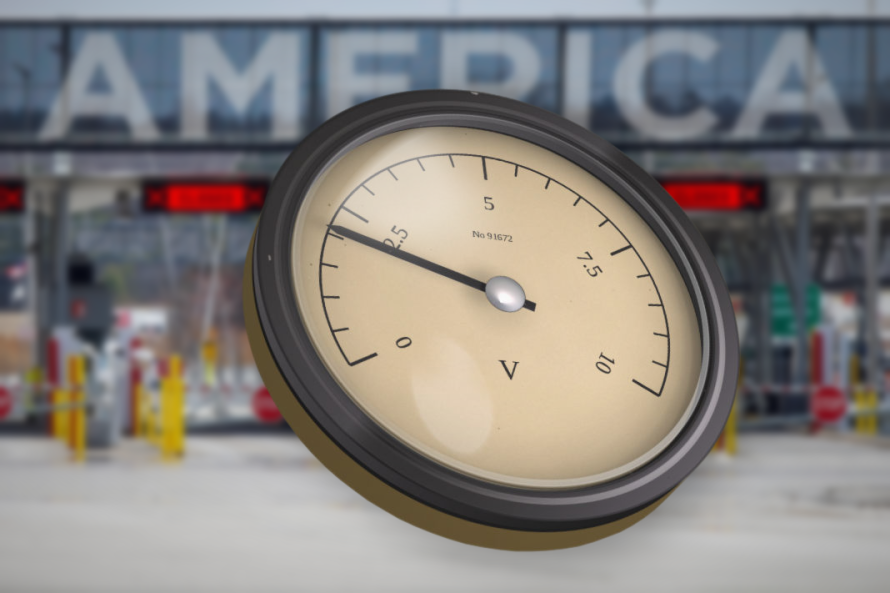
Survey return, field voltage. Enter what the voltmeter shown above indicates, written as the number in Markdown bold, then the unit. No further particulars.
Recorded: **2** V
